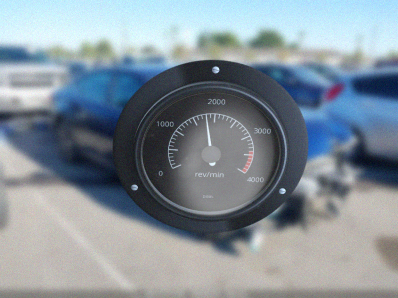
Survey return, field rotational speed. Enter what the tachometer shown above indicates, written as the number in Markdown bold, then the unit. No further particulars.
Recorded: **1800** rpm
